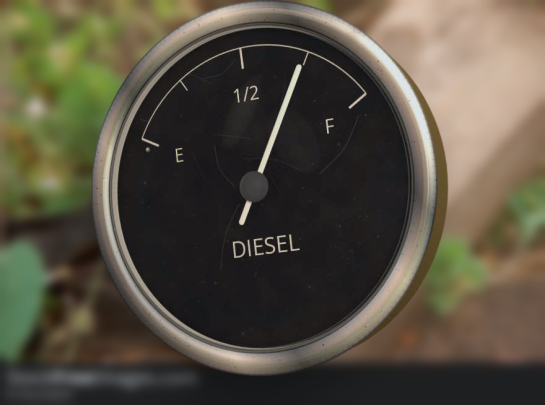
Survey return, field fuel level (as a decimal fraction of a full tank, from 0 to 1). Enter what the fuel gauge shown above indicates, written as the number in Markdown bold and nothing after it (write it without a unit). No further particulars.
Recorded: **0.75**
